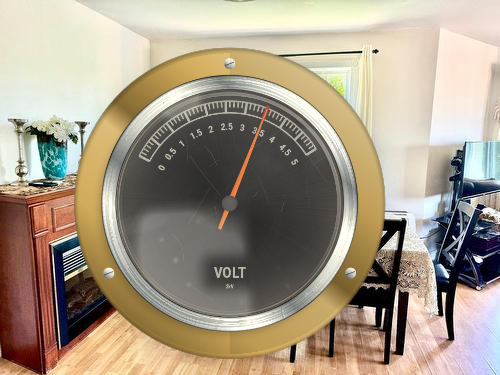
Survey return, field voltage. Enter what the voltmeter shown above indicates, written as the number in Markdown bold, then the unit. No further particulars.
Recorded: **3.5** V
